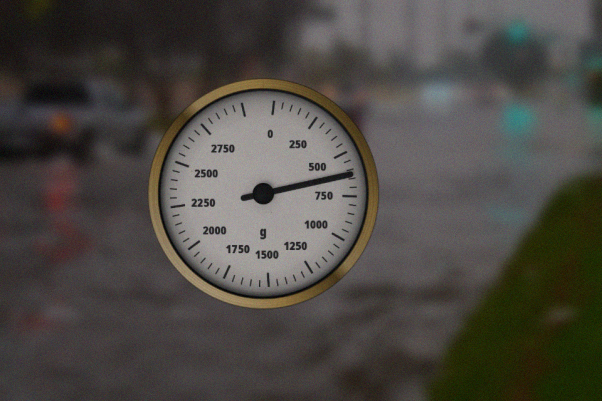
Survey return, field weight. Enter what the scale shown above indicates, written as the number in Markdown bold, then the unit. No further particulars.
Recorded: **625** g
